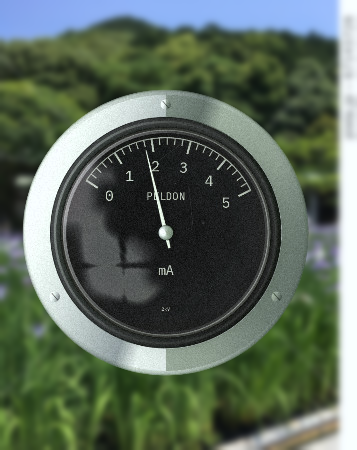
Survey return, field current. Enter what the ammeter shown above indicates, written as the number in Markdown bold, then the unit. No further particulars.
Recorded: **1.8** mA
